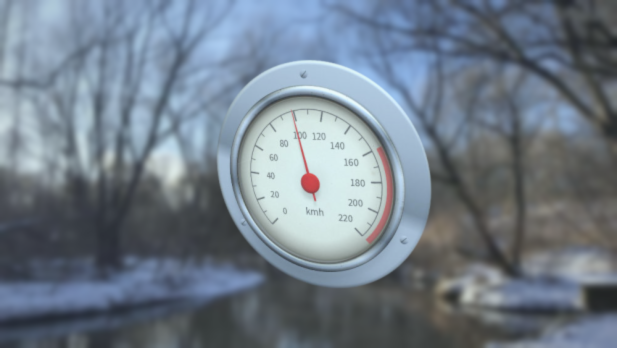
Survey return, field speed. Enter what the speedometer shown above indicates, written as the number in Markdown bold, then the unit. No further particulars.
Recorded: **100** km/h
